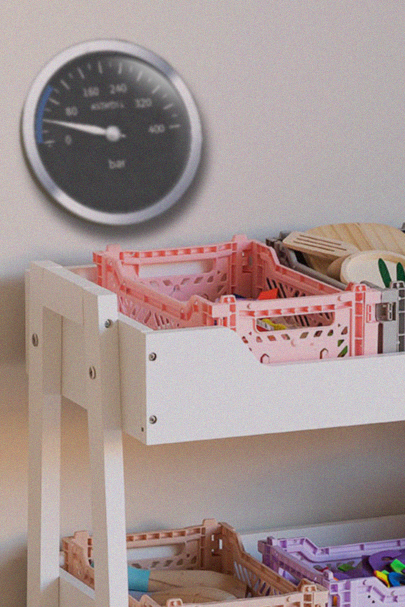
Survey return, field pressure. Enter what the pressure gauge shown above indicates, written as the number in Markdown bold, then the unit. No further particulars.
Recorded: **40** bar
